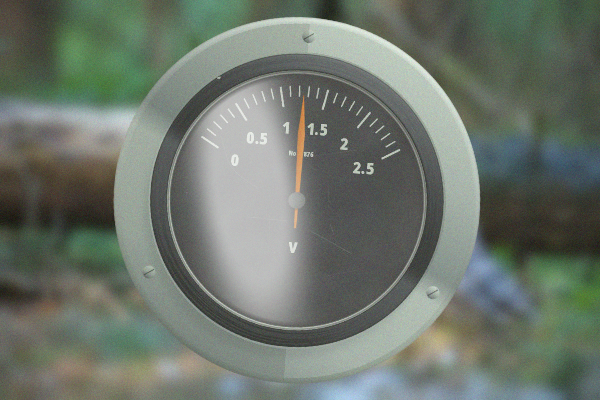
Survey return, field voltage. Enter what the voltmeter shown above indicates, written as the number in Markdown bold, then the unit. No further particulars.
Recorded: **1.25** V
